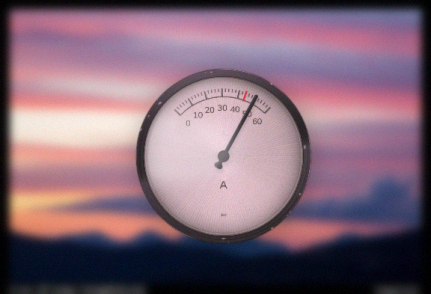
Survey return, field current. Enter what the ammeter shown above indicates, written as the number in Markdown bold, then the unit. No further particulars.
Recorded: **50** A
